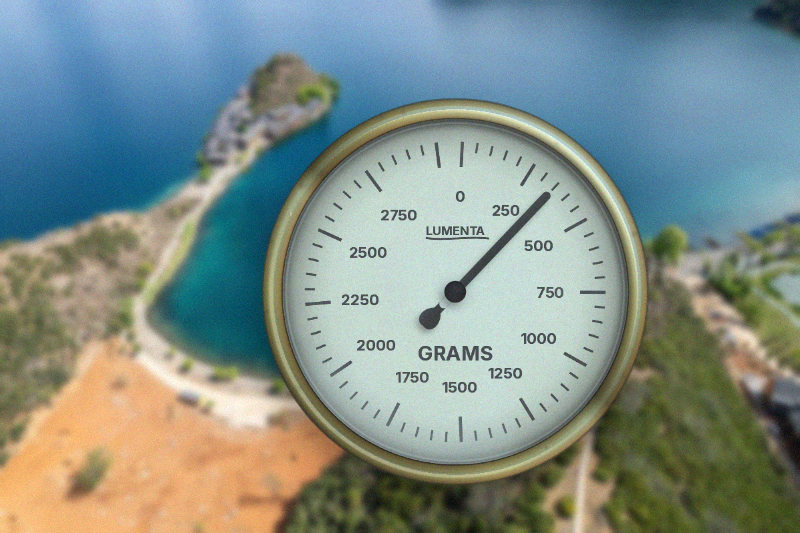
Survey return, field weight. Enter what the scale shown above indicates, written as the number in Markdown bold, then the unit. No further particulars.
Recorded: **350** g
